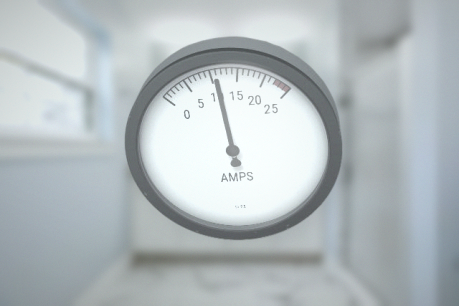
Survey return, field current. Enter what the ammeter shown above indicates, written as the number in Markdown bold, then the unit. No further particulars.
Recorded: **11** A
